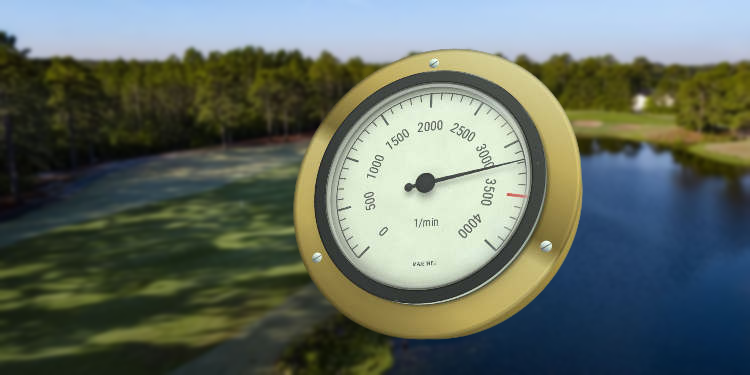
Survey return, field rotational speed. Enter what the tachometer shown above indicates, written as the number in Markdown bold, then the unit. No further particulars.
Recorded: **3200** rpm
